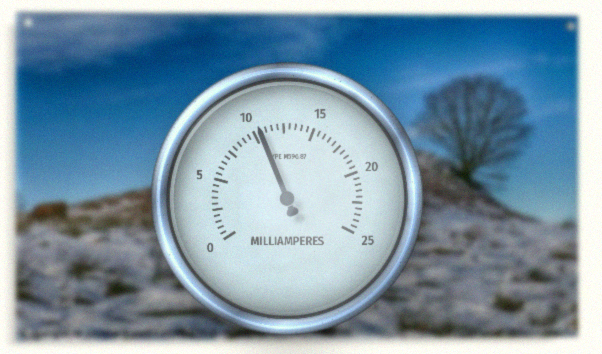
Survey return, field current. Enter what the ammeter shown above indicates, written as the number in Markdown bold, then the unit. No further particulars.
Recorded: **10.5** mA
